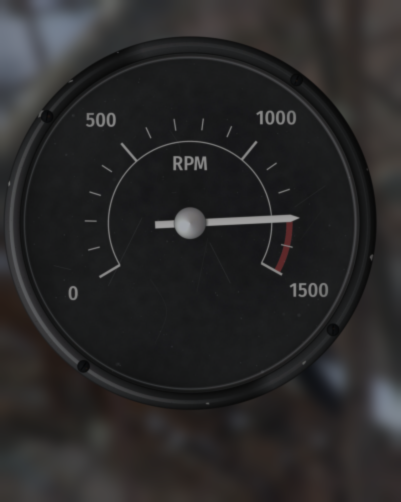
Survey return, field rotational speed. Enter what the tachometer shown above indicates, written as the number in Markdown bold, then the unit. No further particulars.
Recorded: **1300** rpm
